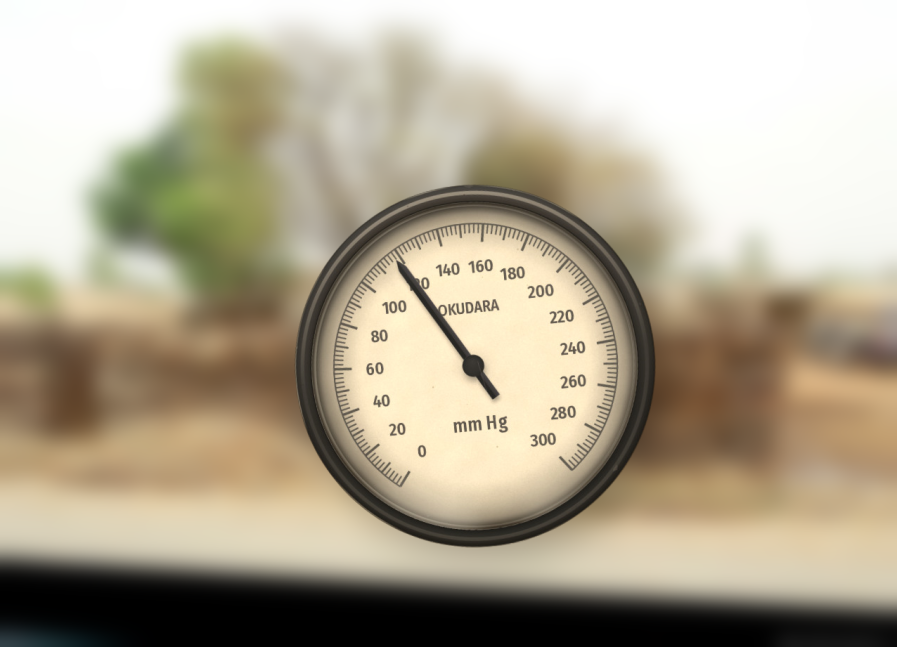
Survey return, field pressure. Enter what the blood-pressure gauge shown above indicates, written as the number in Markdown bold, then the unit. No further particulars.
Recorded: **118** mmHg
